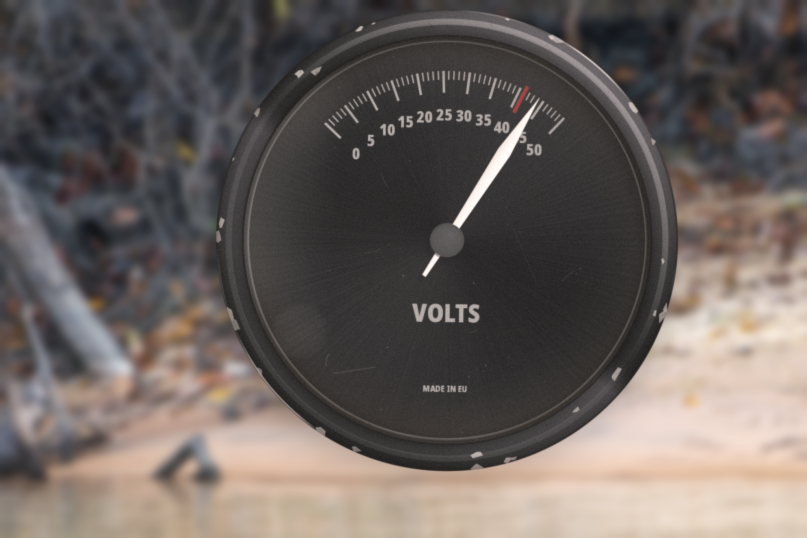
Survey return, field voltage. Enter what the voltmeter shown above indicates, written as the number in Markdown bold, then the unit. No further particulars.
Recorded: **44** V
